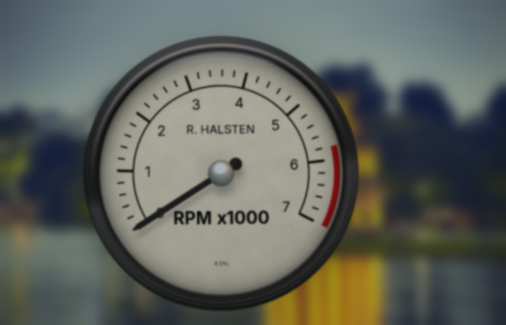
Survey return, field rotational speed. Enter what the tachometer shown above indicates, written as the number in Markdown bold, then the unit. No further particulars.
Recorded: **0** rpm
